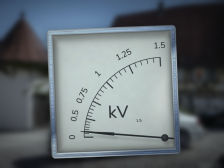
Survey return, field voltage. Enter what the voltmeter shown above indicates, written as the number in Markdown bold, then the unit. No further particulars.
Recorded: **0.25** kV
